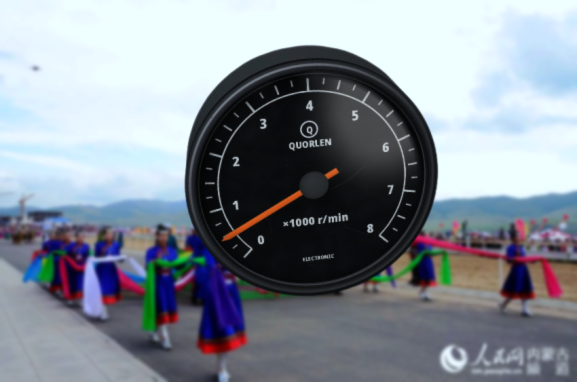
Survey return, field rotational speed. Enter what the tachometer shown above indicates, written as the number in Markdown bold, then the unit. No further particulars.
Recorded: **500** rpm
